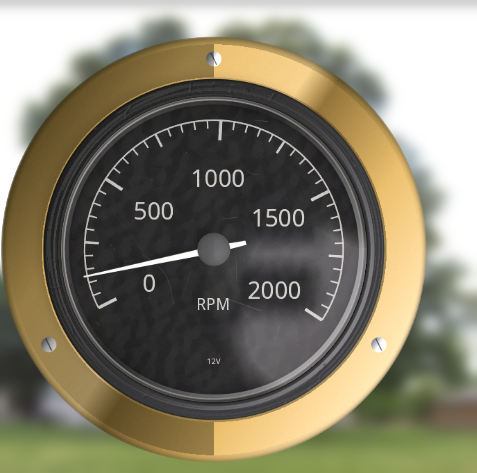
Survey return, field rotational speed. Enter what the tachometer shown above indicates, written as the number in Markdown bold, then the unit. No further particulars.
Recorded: **125** rpm
